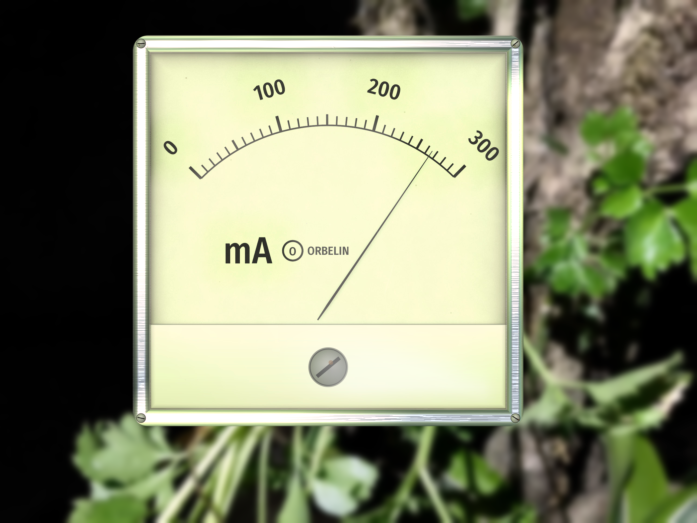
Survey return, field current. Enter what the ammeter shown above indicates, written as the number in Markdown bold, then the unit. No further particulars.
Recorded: **265** mA
